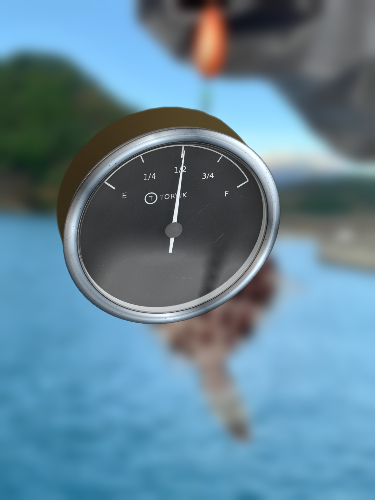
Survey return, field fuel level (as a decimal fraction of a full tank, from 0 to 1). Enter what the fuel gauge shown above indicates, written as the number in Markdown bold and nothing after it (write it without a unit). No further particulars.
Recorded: **0.5**
